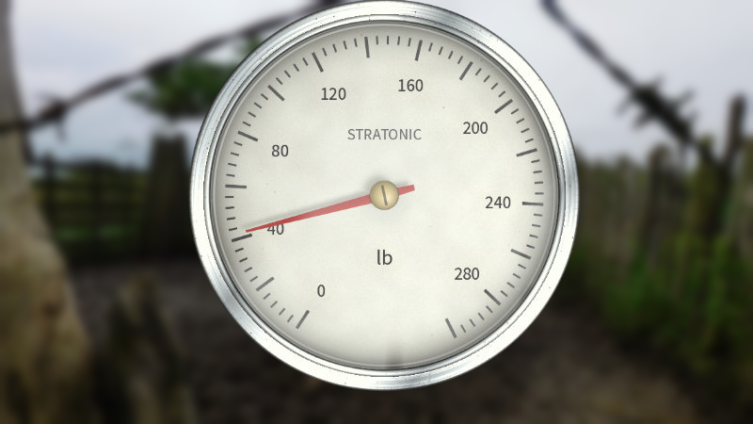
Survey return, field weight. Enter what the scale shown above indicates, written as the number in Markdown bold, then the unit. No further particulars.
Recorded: **42** lb
